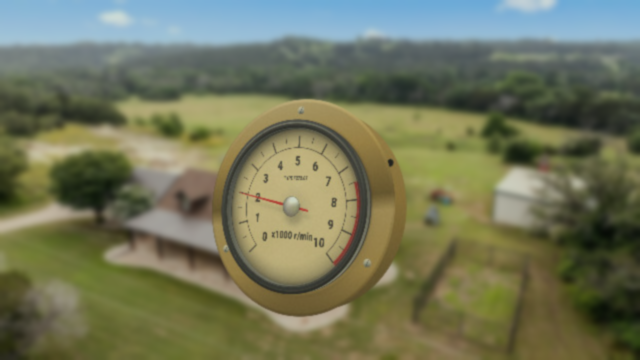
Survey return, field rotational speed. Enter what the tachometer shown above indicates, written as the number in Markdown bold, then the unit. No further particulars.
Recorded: **2000** rpm
